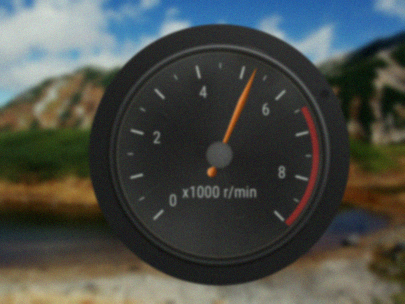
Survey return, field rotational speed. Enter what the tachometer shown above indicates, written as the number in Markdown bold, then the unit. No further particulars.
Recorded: **5250** rpm
